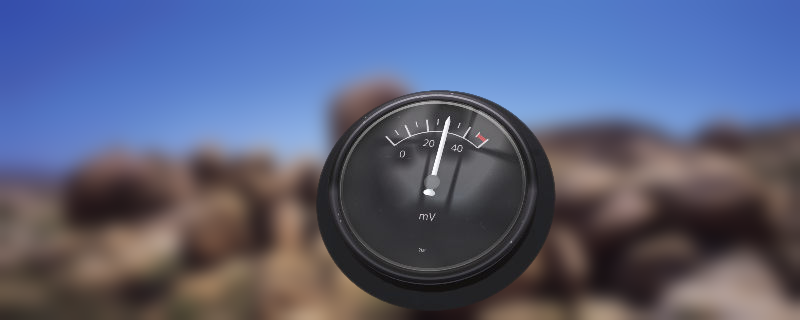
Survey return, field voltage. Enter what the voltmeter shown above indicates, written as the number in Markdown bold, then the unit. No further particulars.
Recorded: **30** mV
